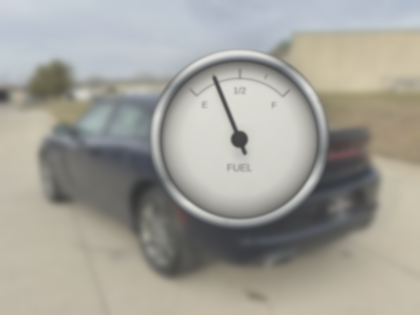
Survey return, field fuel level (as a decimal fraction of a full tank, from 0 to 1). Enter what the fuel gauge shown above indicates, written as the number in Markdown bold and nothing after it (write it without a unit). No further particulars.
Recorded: **0.25**
